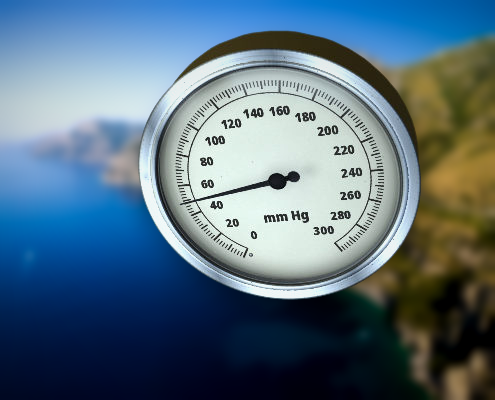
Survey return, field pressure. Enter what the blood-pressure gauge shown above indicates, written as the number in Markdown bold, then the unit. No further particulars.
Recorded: **50** mmHg
